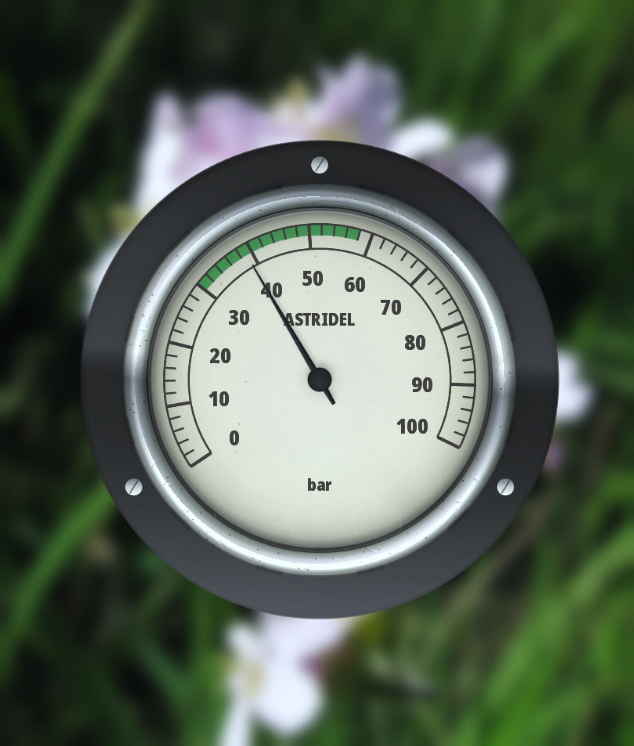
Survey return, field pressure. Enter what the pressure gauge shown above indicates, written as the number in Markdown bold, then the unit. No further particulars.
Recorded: **39** bar
